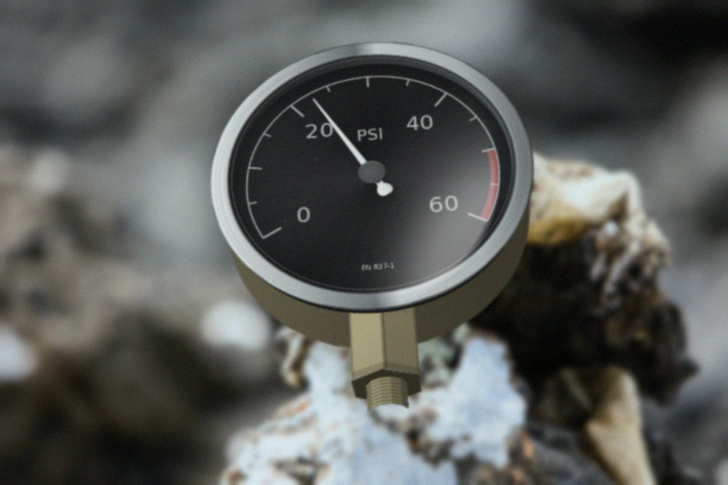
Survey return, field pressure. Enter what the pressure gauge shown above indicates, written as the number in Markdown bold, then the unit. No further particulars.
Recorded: **22.5** psi
